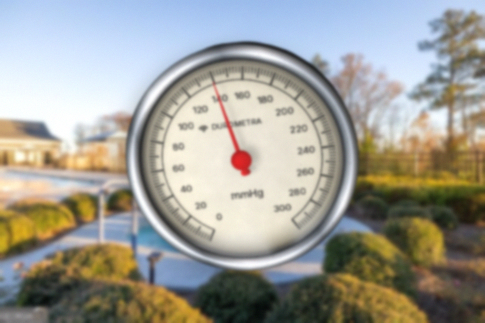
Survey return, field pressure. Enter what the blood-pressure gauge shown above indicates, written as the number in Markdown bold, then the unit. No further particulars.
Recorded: **140** mmHg
